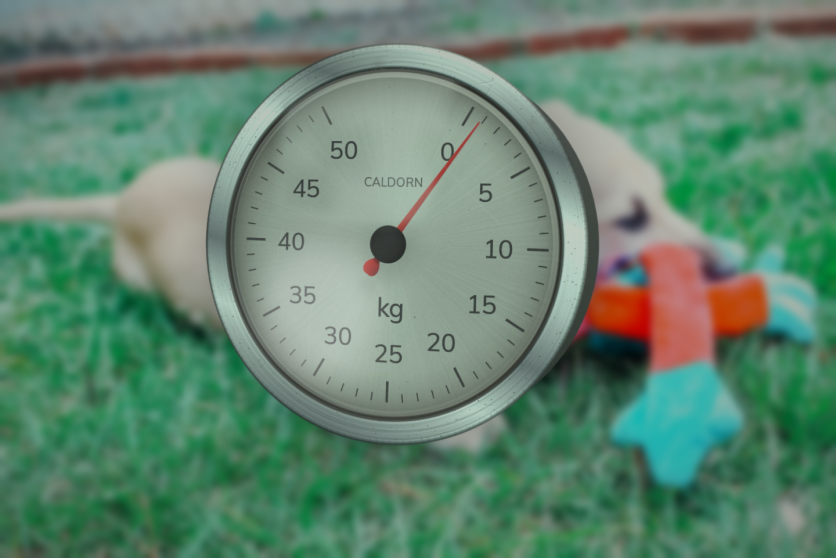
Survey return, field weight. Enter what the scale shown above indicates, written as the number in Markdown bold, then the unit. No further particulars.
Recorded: **1** kg
